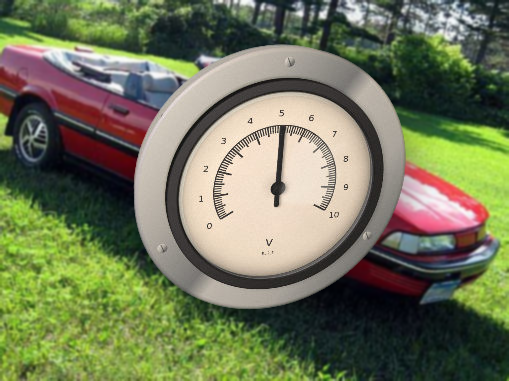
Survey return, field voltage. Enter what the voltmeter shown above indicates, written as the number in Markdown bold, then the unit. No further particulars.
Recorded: **5** V
